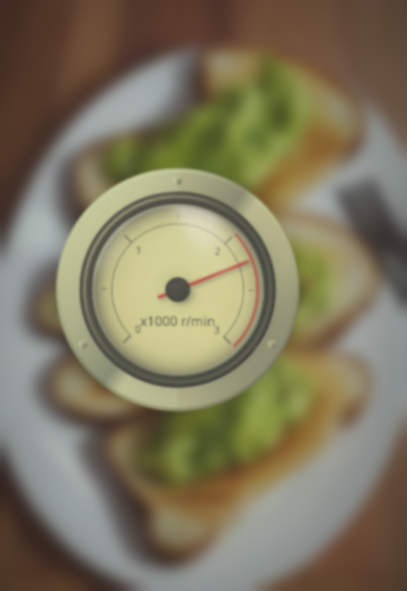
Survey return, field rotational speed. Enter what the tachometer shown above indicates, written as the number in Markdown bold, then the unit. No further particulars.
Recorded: **2250** rpm
